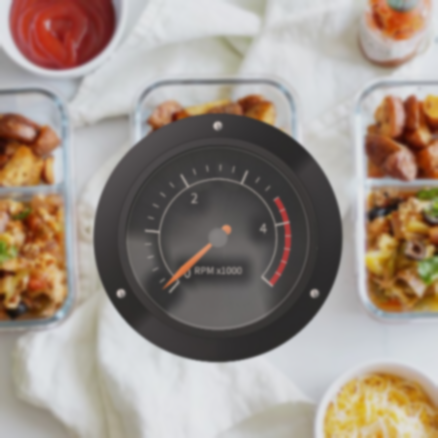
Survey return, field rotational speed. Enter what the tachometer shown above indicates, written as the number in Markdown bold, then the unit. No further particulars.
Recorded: **100** rpm
